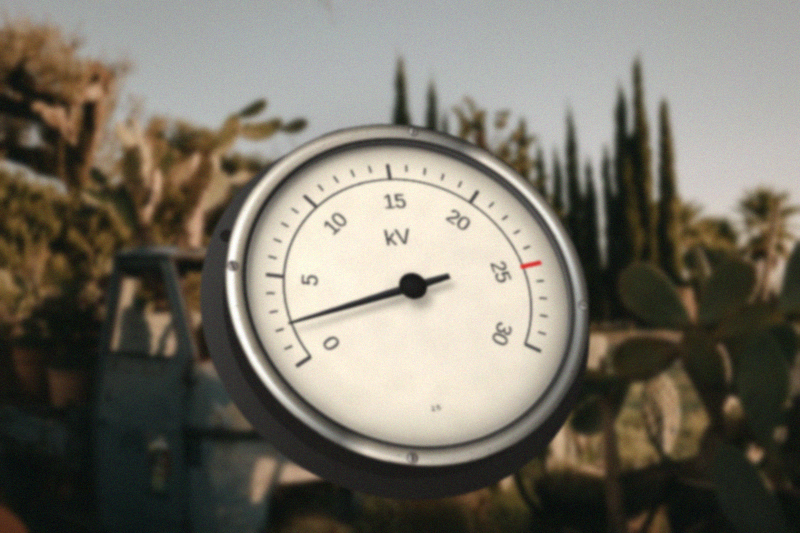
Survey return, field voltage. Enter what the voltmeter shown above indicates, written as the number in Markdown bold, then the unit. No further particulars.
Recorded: **2** kV
